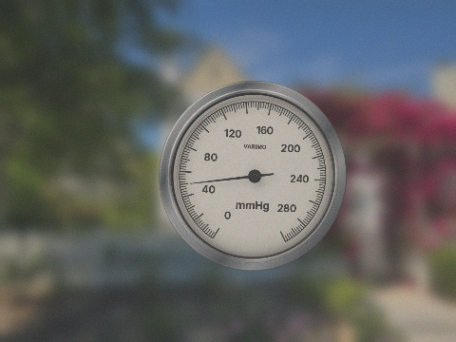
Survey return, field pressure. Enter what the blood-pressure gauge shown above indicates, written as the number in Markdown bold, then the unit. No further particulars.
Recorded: **50** mmHg
